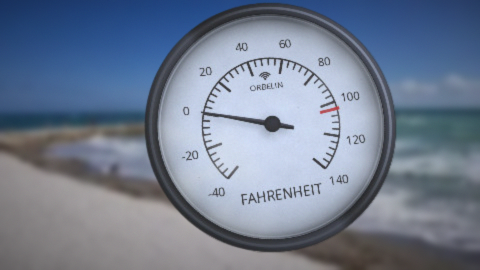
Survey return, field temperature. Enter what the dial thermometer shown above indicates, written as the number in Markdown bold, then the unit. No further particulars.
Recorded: **0** °F
